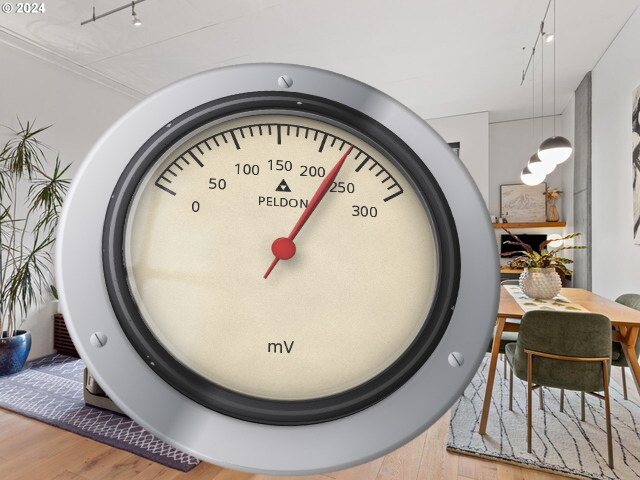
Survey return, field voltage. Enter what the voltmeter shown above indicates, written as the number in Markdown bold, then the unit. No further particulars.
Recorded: **230** mV
